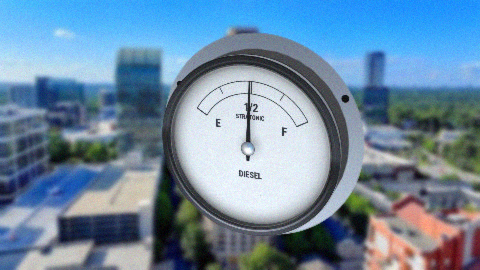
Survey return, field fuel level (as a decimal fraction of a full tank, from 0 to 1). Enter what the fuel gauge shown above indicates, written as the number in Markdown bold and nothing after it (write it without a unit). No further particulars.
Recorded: **0.5**
